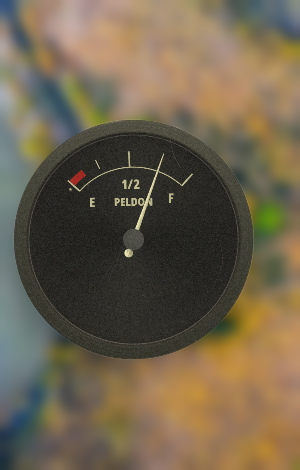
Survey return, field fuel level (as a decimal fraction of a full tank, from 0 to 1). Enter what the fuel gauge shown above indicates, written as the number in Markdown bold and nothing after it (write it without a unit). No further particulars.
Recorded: **0.75**
